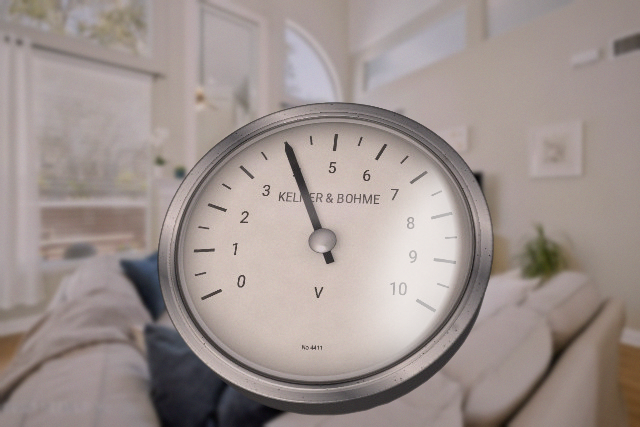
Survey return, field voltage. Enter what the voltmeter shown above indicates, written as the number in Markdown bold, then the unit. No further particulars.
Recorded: **4** V
